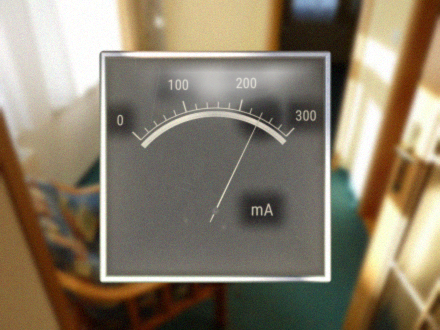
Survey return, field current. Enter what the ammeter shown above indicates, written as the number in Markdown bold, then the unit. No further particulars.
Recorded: **240** mA
